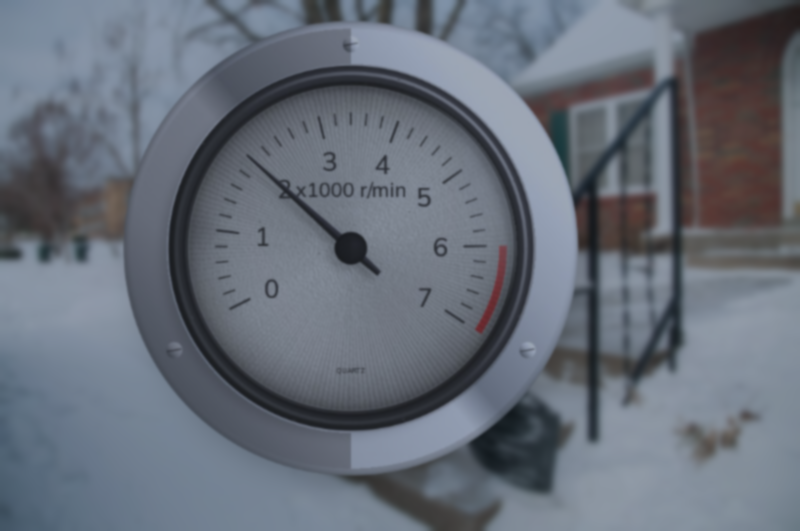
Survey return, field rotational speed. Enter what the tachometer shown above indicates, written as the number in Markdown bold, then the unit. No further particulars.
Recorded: **2000** rpm
